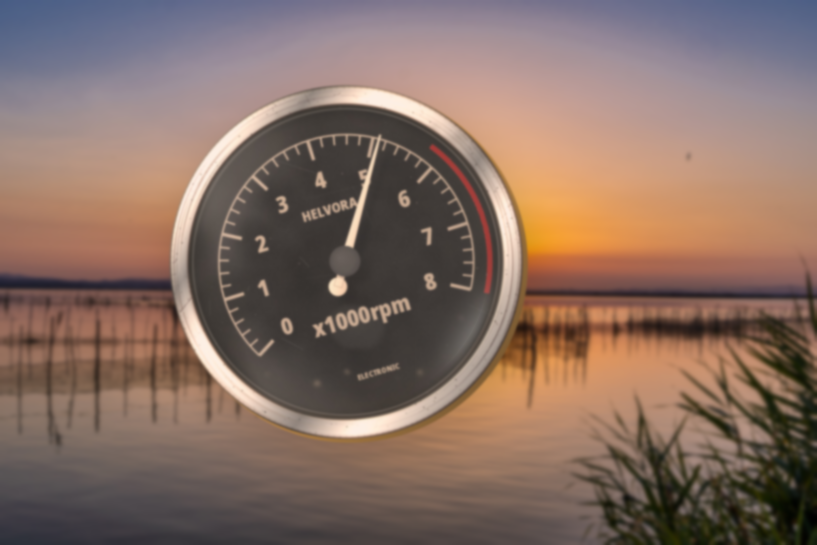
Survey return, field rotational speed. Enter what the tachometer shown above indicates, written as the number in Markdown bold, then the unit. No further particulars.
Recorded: **5100** rpm
